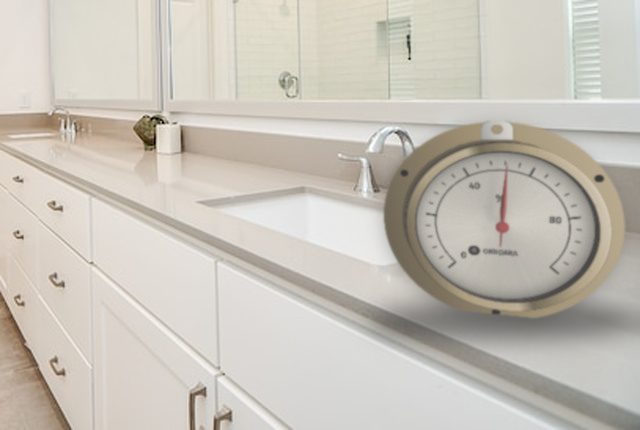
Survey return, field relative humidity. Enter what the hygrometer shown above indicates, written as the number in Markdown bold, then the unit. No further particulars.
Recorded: **52** %
